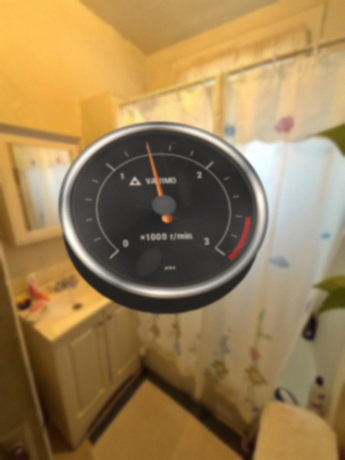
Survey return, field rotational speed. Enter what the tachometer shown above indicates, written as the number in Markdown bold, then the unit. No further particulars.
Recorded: **1400** rpm
